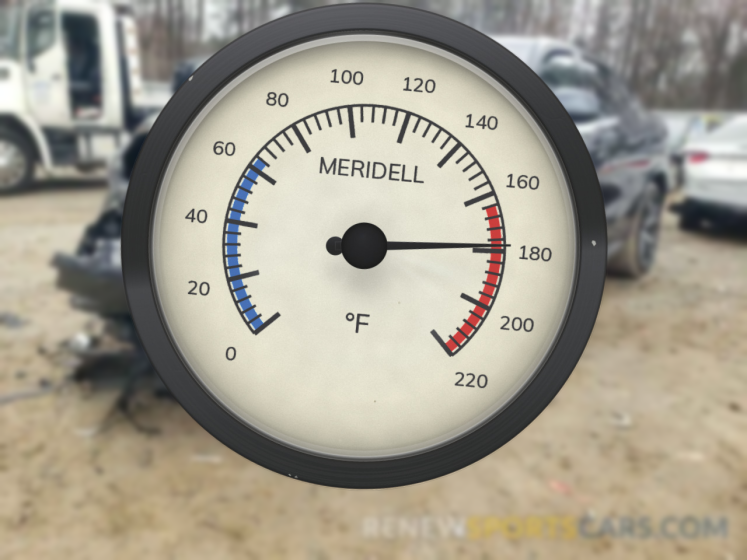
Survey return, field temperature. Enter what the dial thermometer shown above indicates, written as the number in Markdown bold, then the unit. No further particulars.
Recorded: **178** °F
